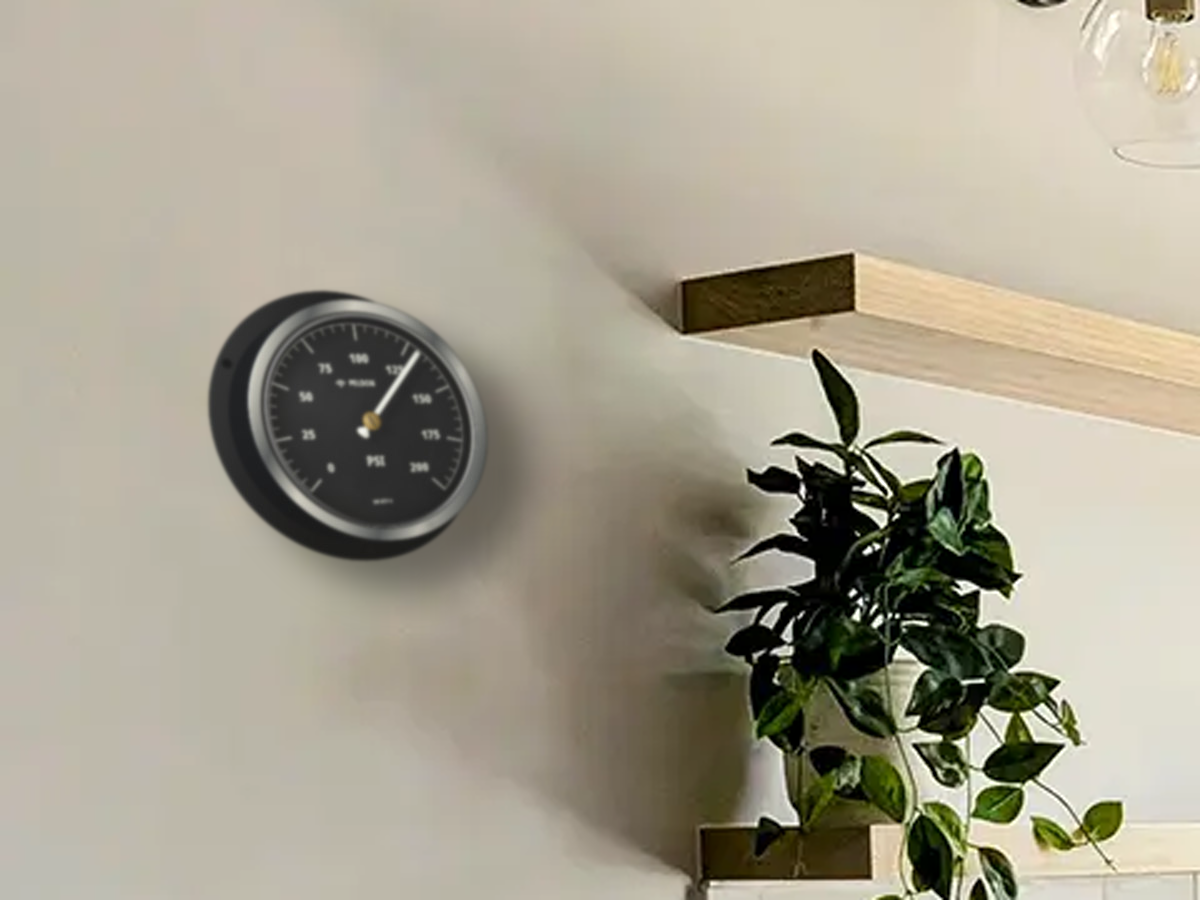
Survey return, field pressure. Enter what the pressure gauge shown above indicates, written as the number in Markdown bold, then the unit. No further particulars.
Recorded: **130** psi
